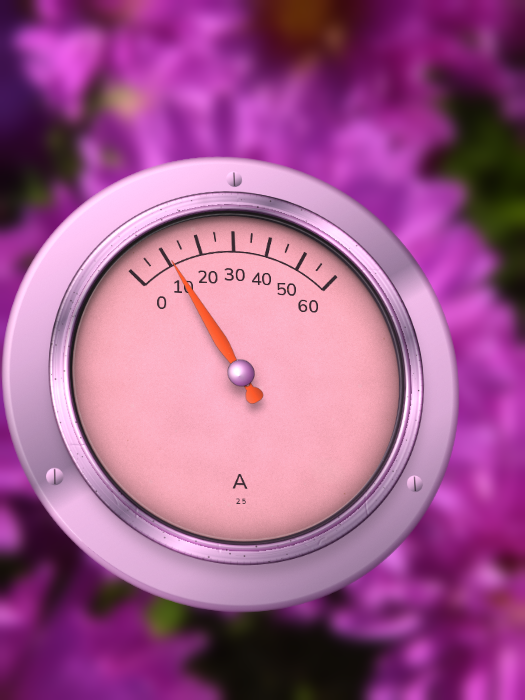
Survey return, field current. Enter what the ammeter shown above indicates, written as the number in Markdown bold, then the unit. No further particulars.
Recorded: **10** A
